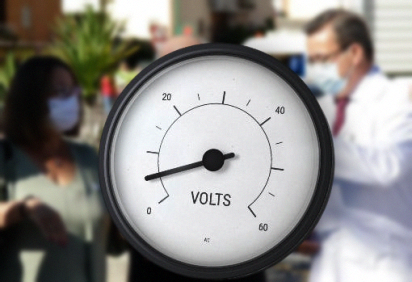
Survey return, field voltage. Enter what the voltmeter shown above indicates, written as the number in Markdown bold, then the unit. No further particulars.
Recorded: **5** V
